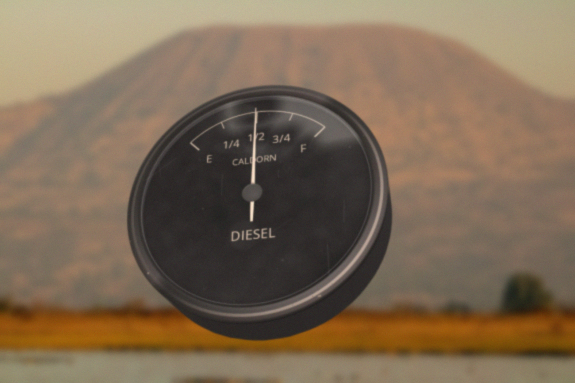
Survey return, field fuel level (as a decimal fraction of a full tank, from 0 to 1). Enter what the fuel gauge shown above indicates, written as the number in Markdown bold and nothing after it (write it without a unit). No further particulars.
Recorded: **0.5**
